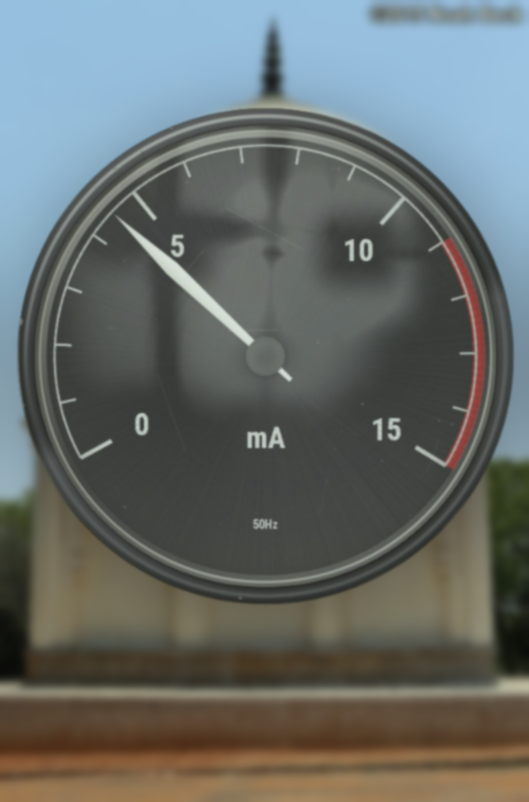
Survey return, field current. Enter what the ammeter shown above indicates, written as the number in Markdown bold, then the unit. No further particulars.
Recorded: **4.5** mA
